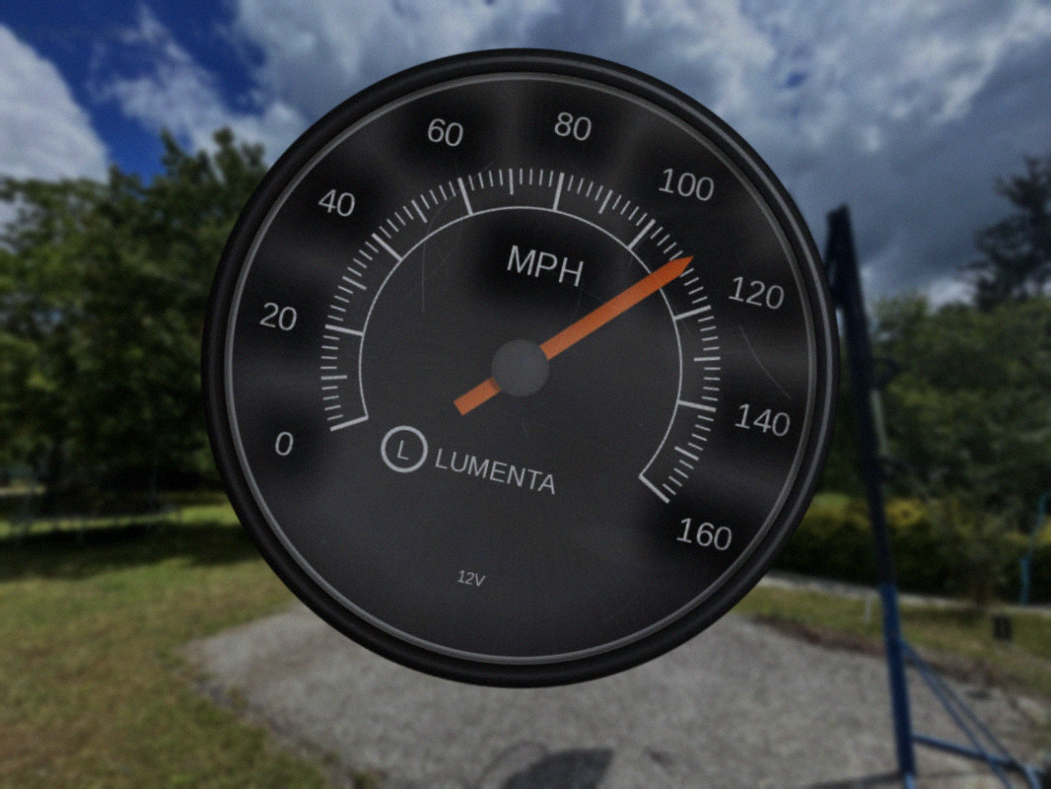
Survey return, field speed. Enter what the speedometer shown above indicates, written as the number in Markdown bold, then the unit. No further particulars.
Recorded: **110** mph
